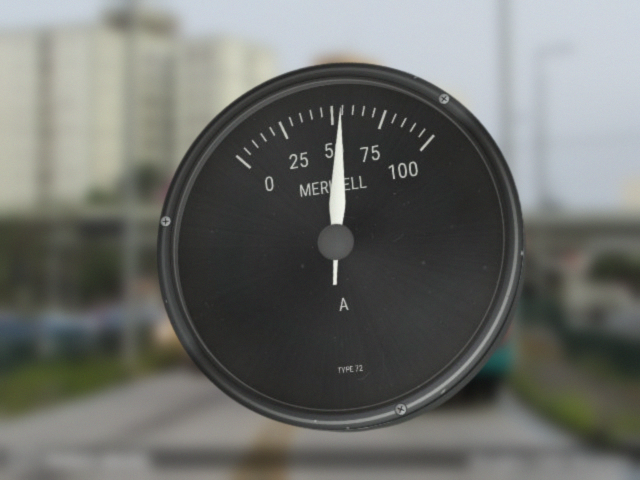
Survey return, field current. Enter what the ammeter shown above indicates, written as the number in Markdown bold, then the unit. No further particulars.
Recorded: **55** A
